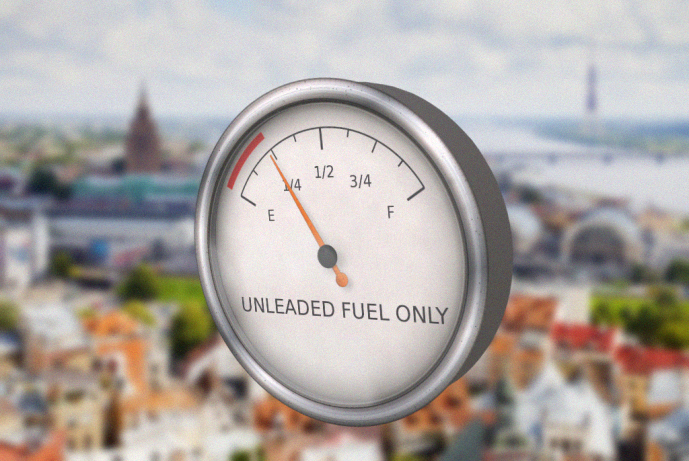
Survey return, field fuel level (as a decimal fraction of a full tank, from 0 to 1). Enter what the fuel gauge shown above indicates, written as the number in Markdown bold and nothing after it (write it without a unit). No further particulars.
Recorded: **0.25**
